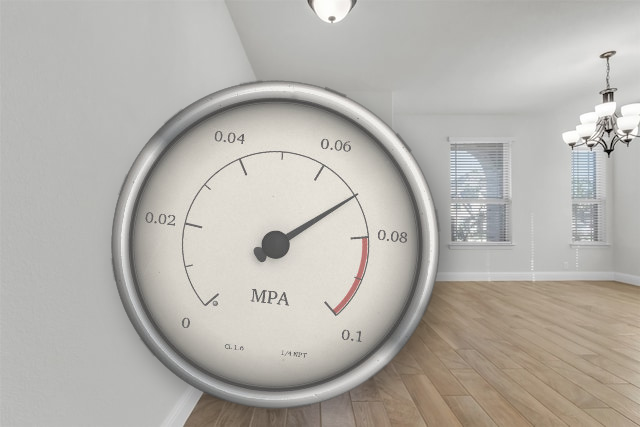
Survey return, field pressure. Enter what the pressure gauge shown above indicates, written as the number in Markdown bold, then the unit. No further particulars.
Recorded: **0.07** MPa
